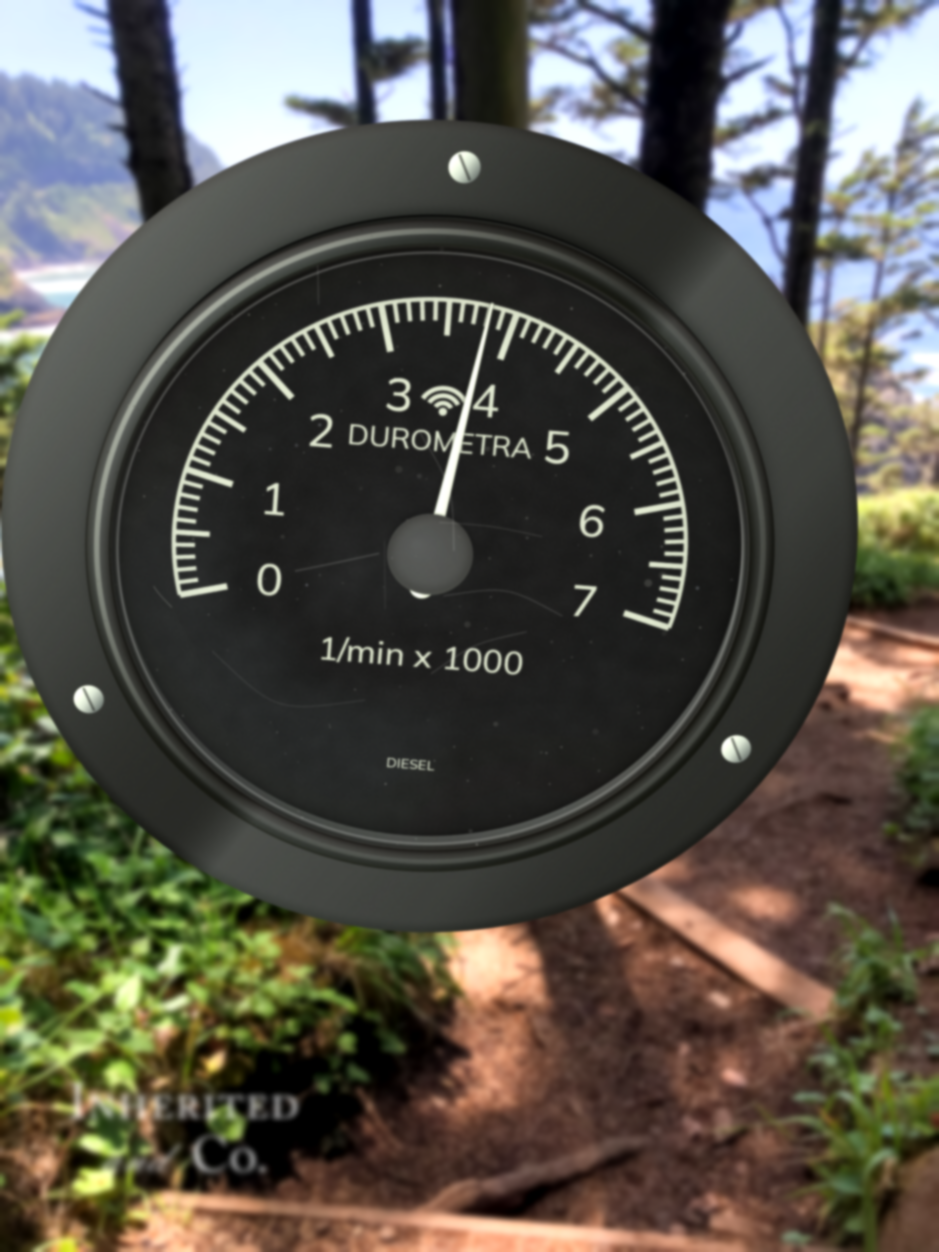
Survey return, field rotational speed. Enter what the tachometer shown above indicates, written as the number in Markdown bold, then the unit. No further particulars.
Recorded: **3800** rpm
